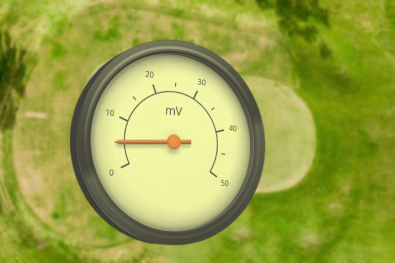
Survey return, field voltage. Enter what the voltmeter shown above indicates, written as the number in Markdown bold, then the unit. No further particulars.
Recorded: **5** mV
